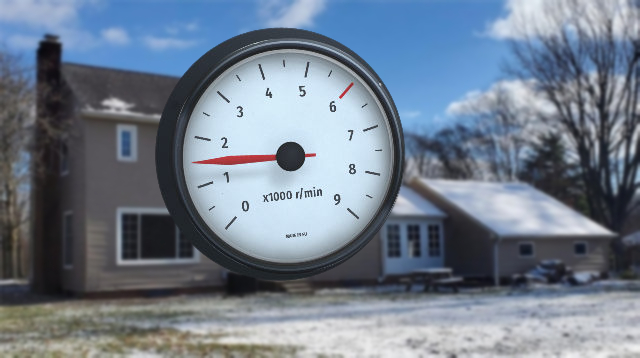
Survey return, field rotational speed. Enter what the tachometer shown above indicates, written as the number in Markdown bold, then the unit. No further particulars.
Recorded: **1500** rpm
